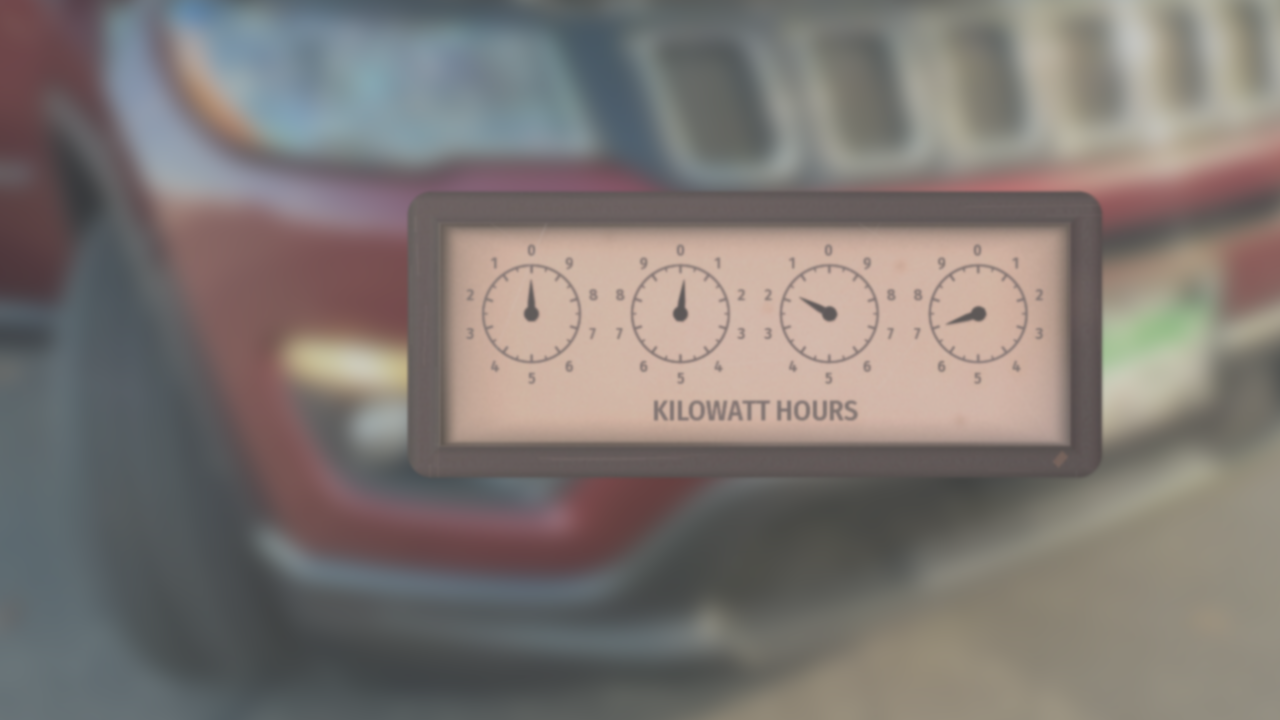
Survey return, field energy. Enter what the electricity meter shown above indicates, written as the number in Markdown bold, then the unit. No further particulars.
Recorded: **17** kWh
